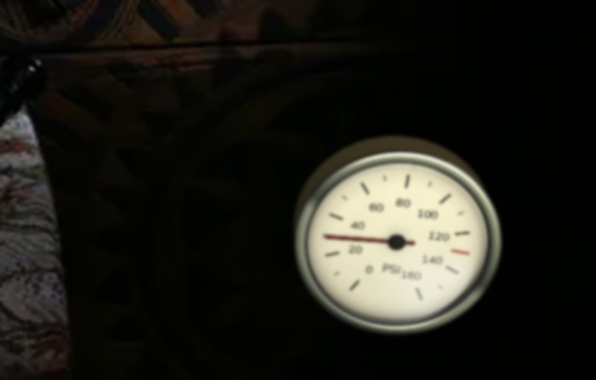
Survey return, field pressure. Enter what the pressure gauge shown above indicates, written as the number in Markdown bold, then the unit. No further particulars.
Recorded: **30** psi
